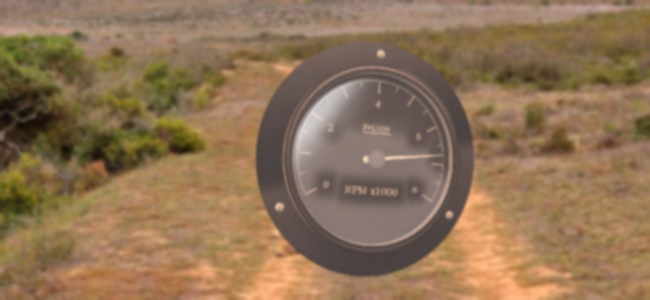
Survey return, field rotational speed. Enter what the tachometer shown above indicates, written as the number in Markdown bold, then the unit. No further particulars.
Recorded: **6750** rpm
